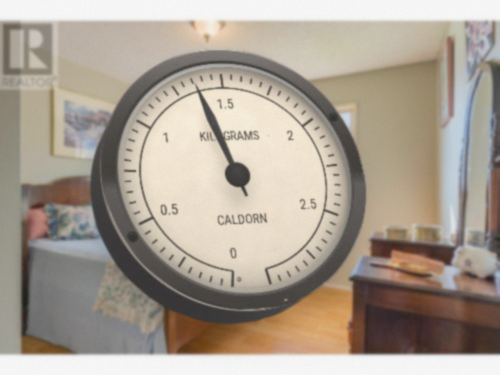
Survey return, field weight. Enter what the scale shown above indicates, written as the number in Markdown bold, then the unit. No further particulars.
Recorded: **1.35** kg
